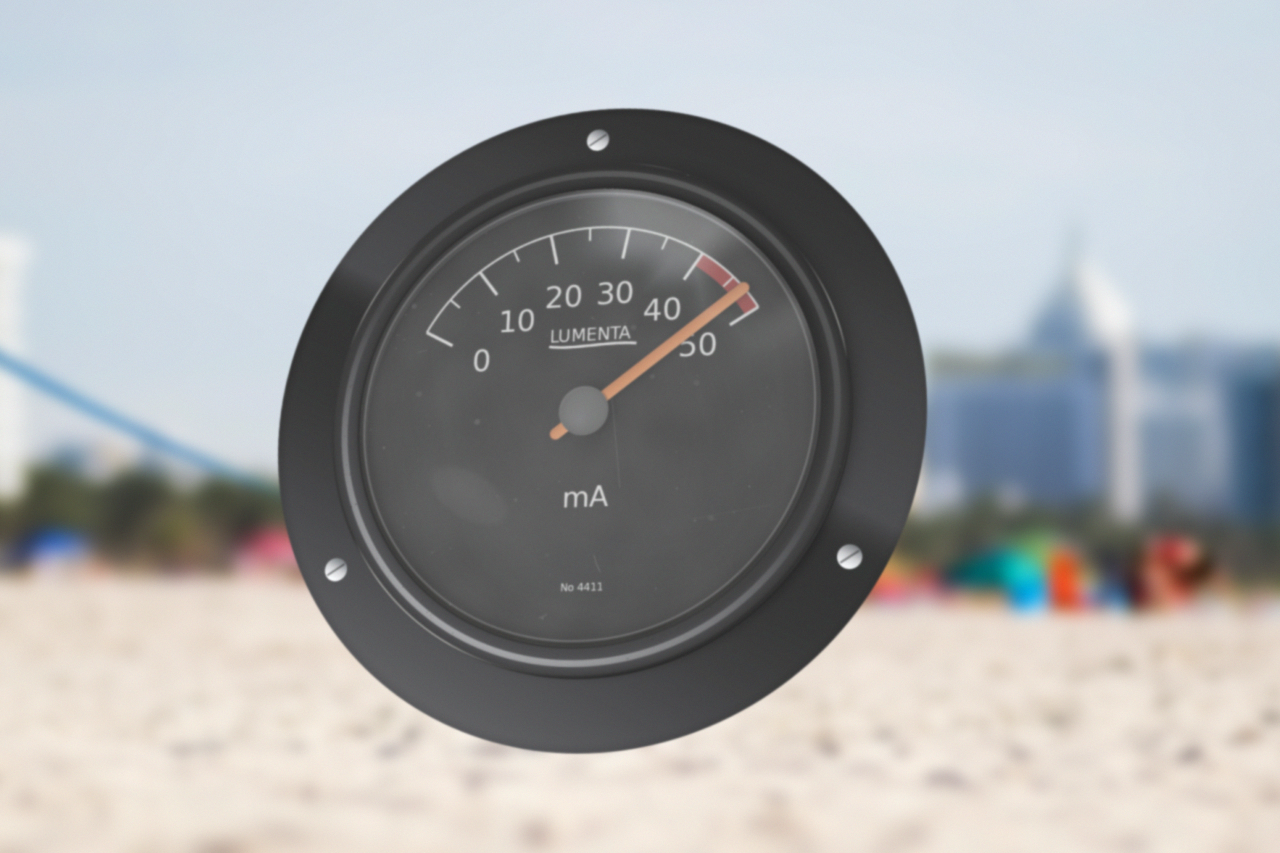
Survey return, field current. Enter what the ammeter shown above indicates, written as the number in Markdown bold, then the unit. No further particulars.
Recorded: **47.5** mA
